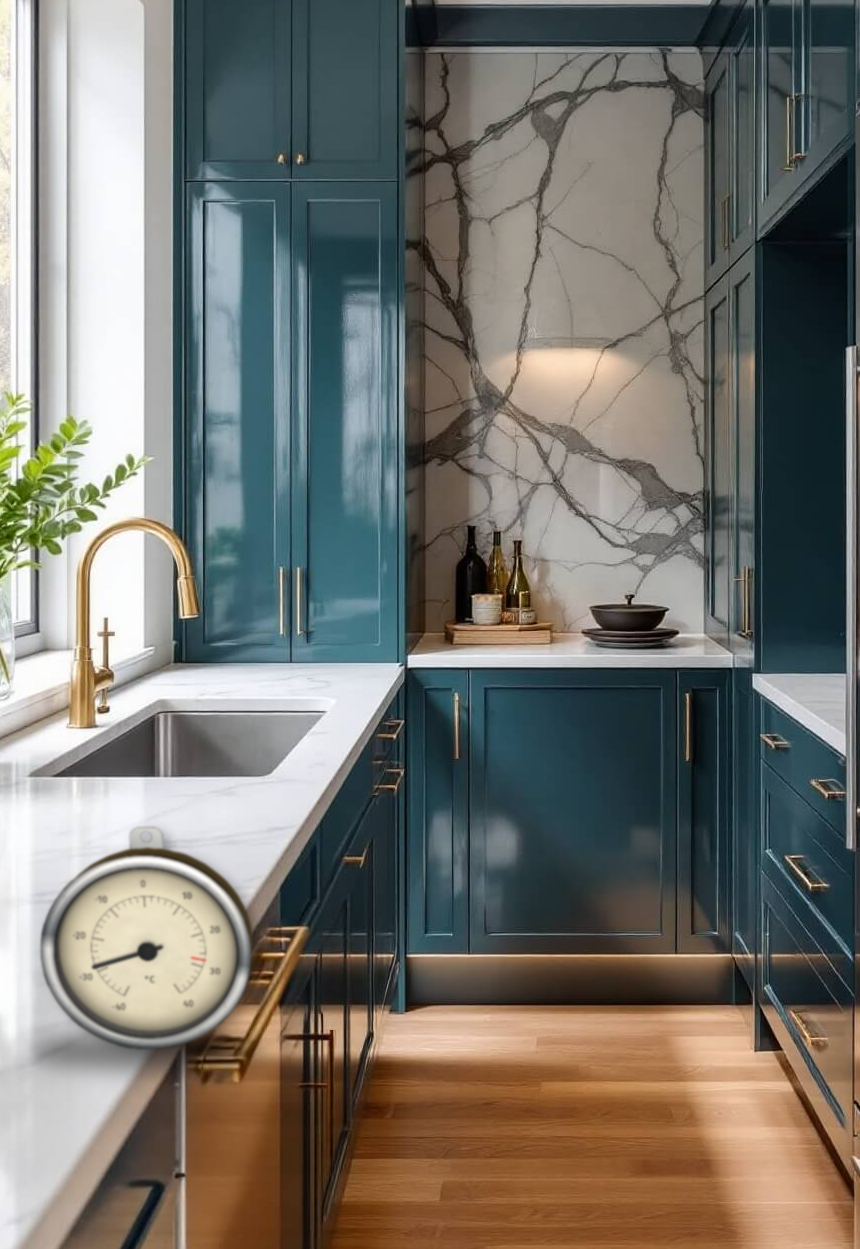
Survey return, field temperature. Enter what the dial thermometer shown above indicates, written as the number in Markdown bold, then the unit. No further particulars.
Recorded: **-28** °C
